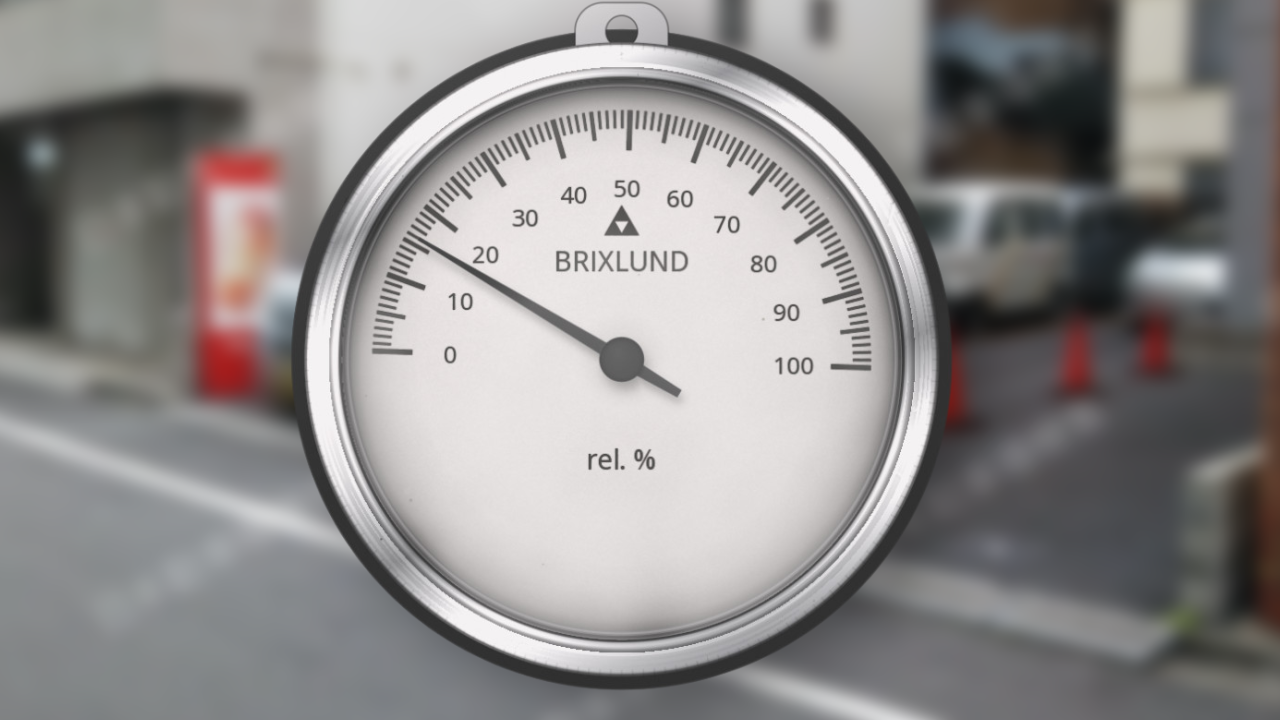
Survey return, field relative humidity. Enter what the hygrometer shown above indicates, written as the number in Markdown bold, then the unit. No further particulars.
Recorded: **16** %
